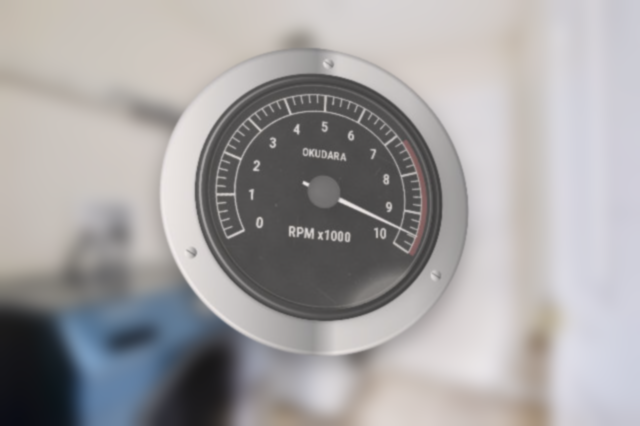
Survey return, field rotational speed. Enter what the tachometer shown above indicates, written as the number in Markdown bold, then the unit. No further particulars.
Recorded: **9600** rpm
